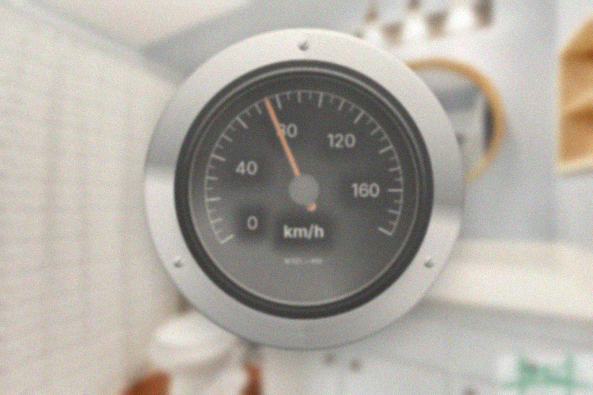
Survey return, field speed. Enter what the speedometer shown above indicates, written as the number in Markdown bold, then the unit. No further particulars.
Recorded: **75** km/h
